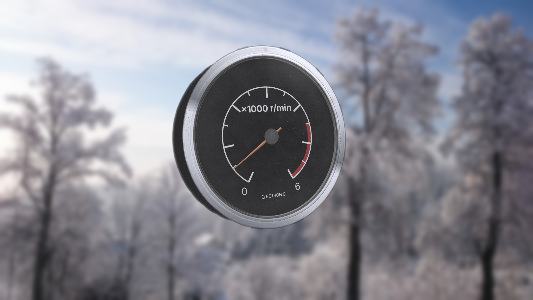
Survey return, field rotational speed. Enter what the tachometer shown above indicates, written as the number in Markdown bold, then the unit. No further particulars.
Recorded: **500** rpm
